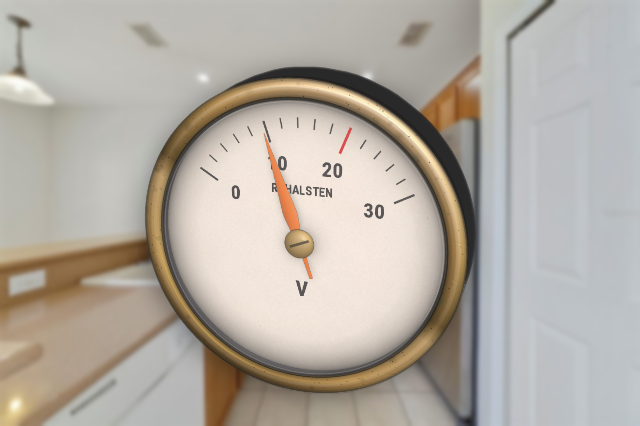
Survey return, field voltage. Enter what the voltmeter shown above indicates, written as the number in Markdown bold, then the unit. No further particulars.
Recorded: **10** V
